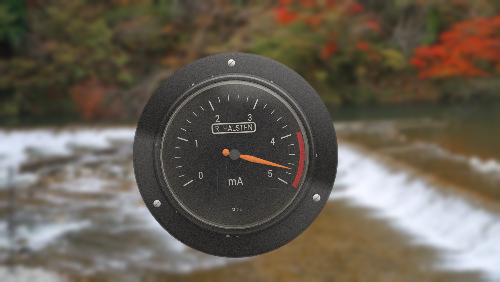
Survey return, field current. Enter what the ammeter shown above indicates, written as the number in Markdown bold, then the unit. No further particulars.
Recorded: **4.7** mA
